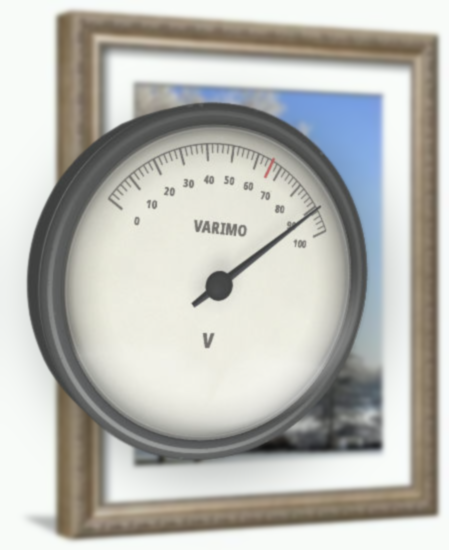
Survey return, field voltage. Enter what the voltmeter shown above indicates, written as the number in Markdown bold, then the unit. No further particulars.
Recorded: **90** V
